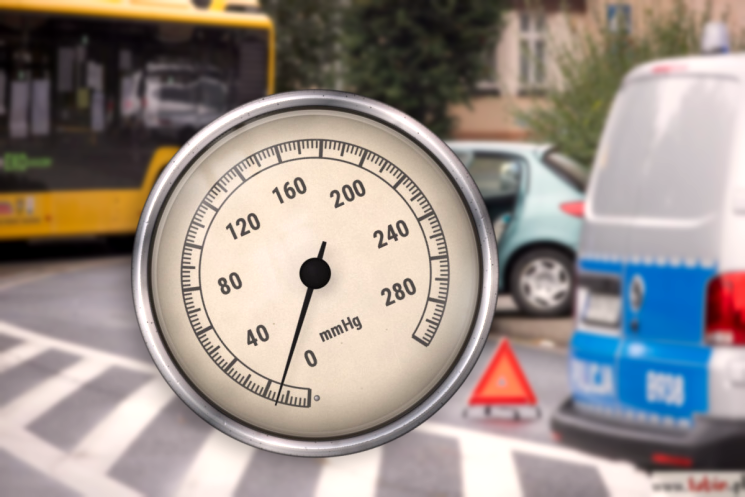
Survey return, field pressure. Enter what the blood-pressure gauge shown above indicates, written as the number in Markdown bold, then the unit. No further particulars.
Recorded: **14** mmHg
